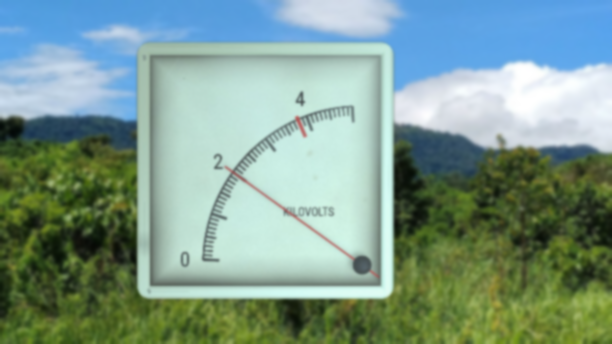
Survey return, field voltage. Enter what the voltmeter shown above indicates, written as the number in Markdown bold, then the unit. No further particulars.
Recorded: **2** kV
